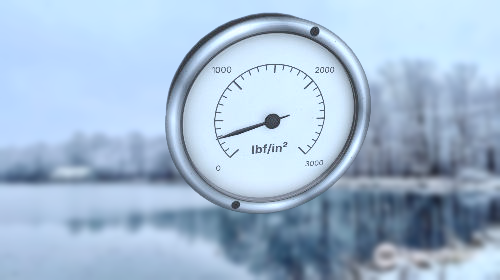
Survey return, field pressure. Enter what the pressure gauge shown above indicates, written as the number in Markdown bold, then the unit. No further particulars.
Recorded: **300** psi
